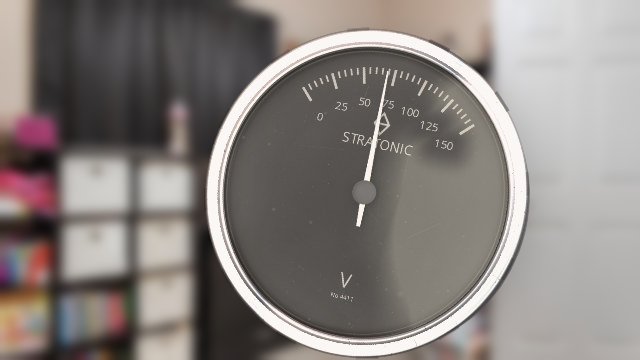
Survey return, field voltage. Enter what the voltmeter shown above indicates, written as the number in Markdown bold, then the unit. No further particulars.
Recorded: **70** V
